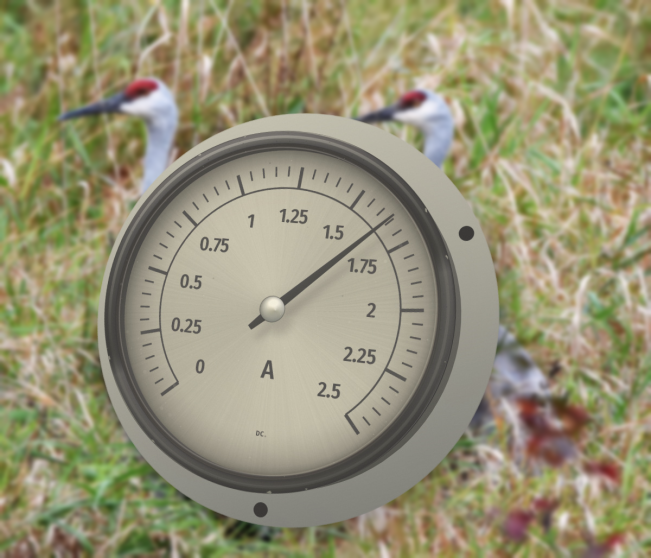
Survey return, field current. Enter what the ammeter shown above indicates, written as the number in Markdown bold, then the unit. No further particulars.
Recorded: **1.65** A
